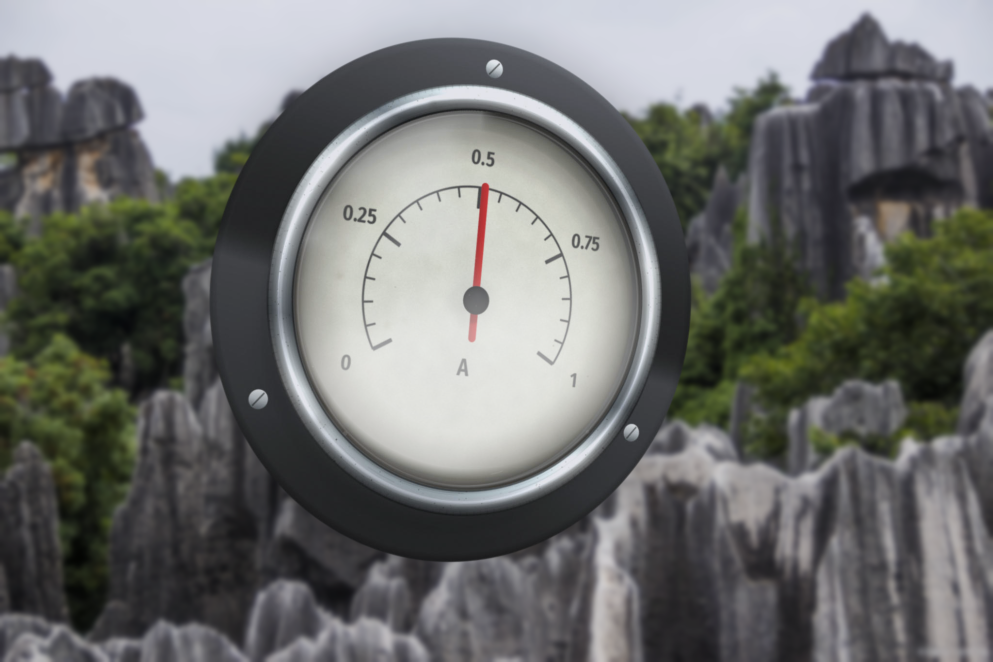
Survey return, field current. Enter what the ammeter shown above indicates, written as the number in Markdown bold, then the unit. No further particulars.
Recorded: **0.5** A
